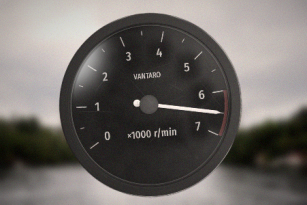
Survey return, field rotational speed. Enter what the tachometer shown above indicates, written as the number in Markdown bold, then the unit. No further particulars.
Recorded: **6500** rpm
